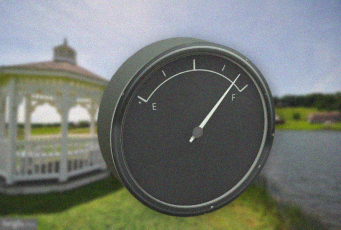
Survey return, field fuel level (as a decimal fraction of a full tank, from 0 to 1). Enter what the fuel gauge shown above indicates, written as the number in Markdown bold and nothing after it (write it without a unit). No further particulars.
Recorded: **0.875**
